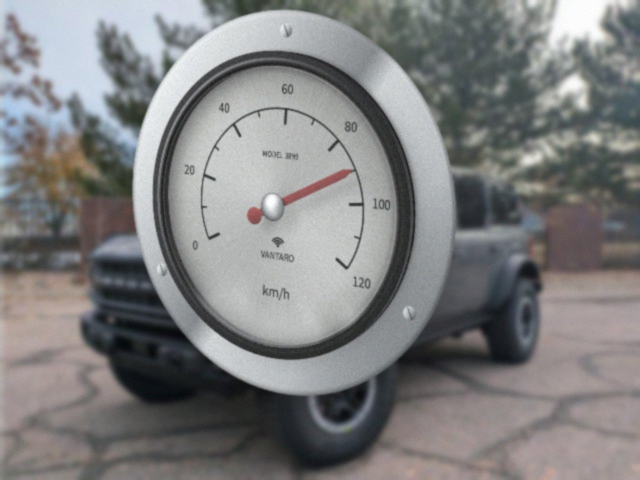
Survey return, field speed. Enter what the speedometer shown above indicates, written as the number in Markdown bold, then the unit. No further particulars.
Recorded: **90** km/h
